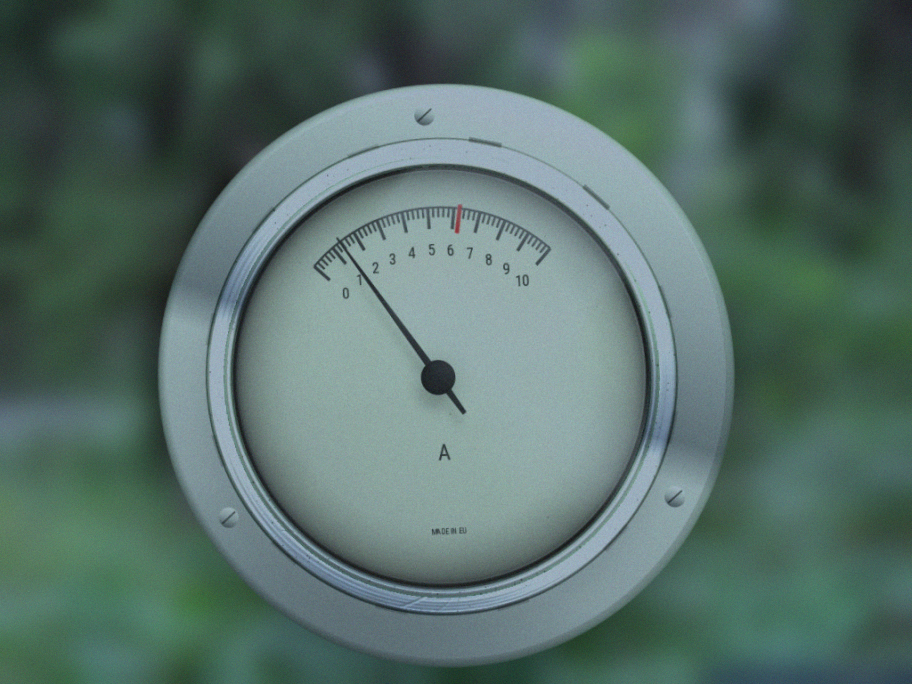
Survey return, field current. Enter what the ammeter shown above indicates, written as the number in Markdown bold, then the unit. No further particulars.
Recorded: **1.4** A
